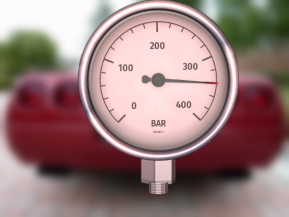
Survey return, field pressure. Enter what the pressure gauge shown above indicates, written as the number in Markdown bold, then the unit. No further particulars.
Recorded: **340** bar
